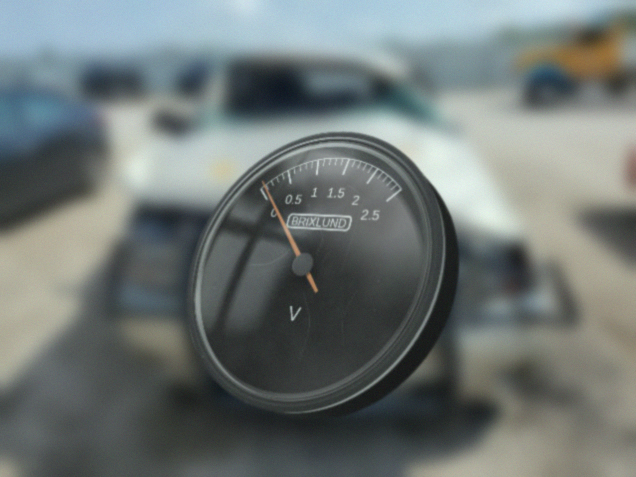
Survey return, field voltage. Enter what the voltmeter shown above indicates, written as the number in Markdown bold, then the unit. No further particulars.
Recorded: **0.1** V
